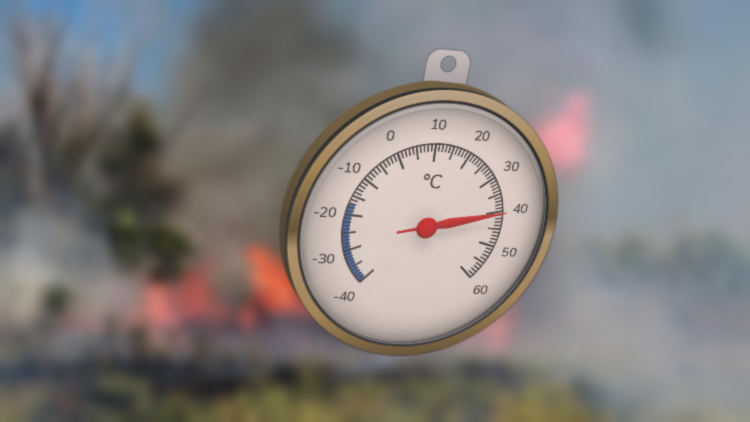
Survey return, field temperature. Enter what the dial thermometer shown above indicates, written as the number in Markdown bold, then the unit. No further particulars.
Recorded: **40** °C
